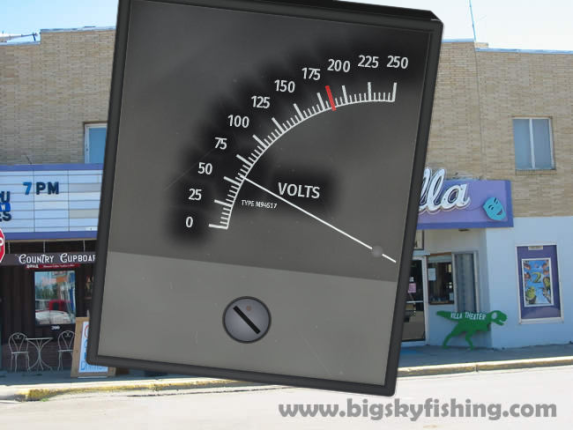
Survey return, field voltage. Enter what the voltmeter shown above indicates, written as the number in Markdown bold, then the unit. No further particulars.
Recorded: **60** V
